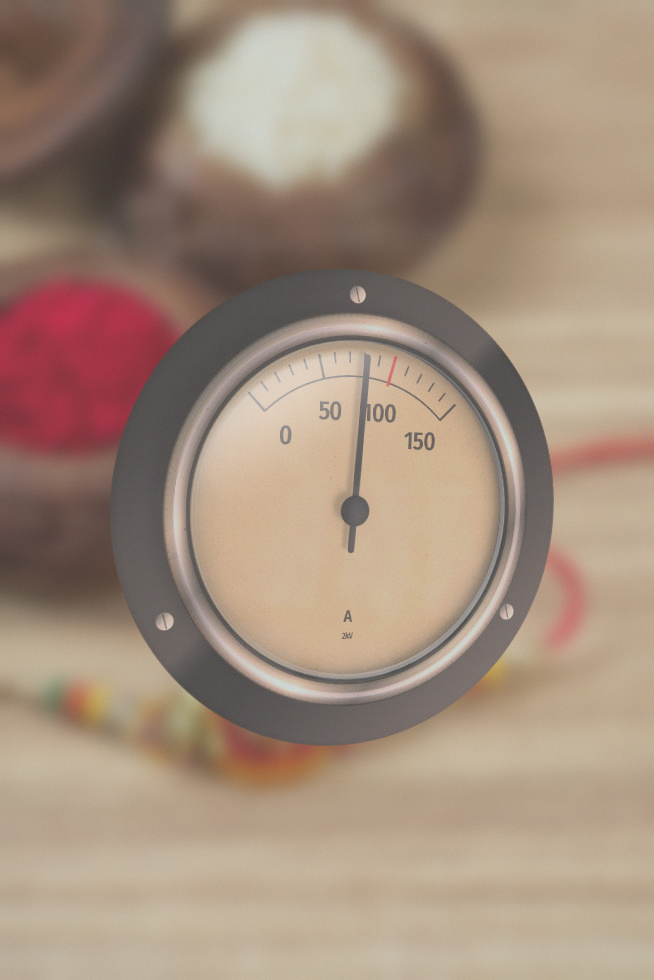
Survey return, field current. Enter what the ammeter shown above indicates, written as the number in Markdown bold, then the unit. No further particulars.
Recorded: **80** A
